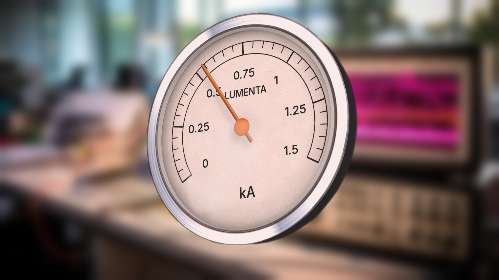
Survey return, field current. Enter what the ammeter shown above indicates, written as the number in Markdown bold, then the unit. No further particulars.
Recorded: **0.55** kA
